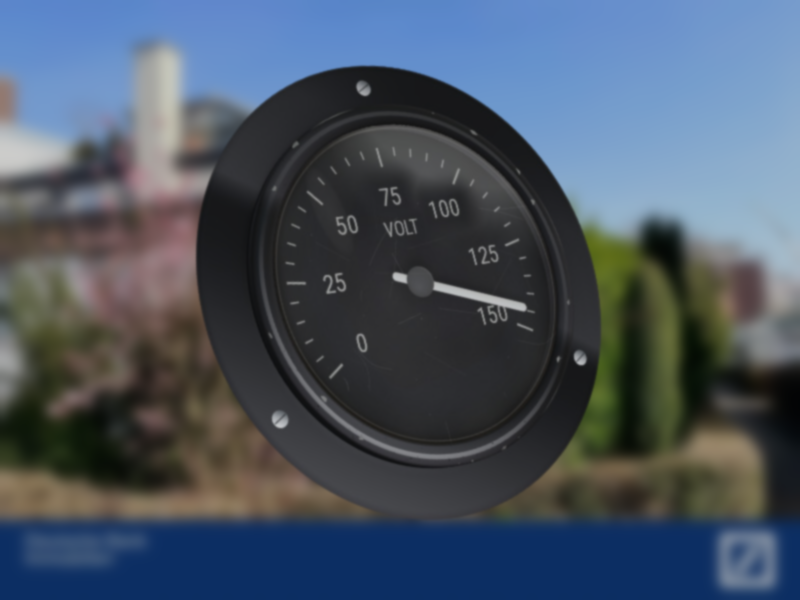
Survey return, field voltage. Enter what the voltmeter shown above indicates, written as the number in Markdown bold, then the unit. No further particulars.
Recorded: **145** V
